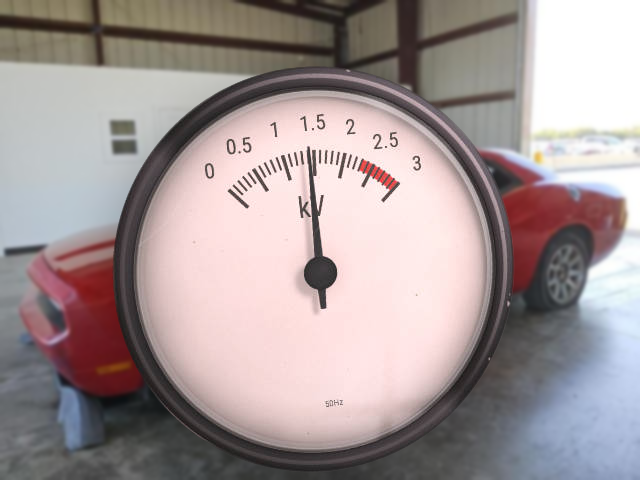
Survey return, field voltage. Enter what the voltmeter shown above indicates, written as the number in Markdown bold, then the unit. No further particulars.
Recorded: **1.4** kV
